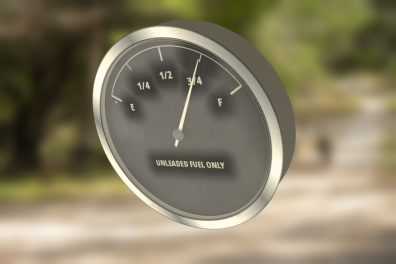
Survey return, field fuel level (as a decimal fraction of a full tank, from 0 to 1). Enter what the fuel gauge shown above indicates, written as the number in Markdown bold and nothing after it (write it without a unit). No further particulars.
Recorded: **0.75**
